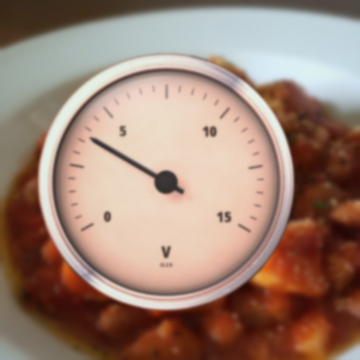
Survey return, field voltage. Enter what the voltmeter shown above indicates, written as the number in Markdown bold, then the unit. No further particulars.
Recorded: **3.75** V
